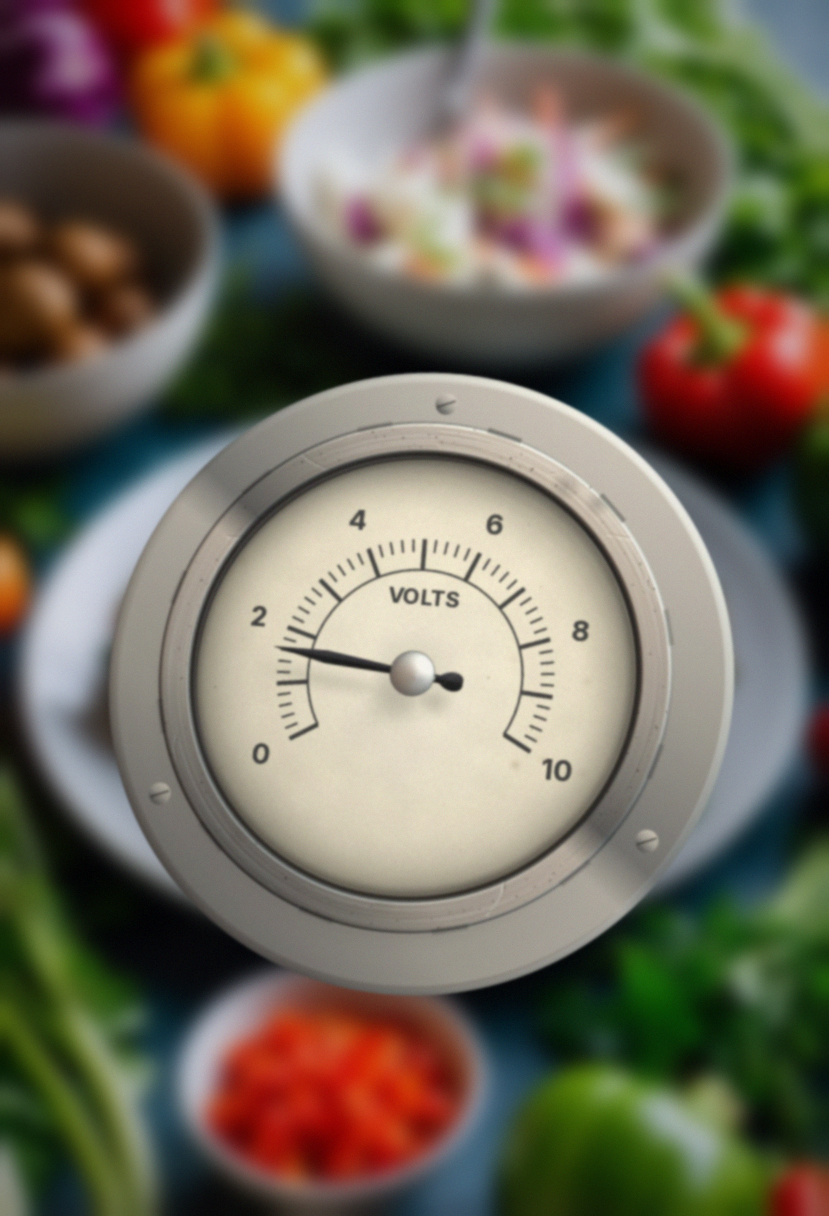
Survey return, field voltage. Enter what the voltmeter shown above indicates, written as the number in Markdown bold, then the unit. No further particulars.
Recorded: **1.6** V
